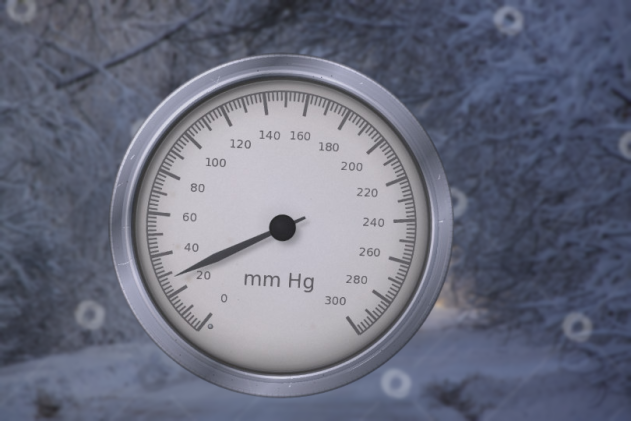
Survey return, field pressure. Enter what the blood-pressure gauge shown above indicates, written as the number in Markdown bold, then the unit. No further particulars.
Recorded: **28** mmHg
